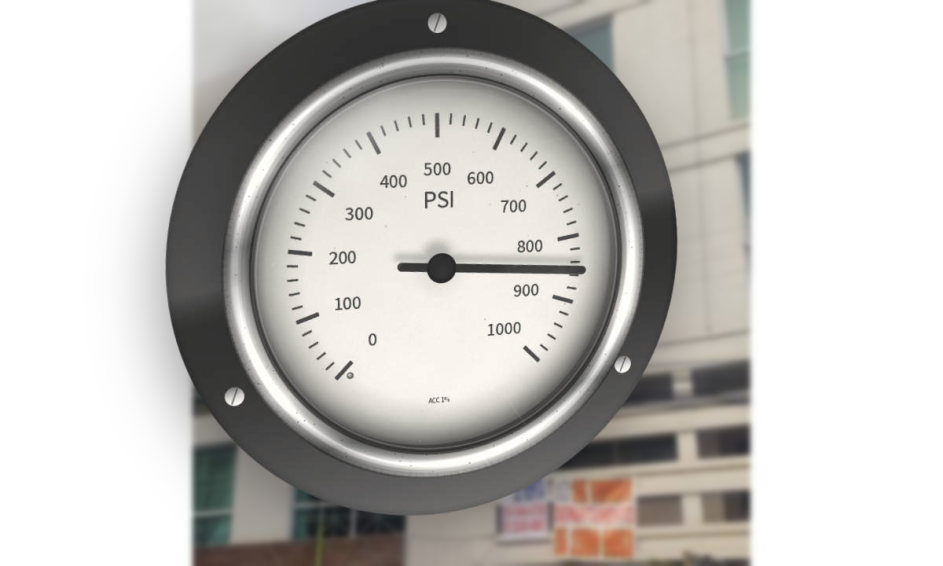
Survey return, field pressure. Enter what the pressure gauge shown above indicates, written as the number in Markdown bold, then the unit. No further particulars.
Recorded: **850** psi
